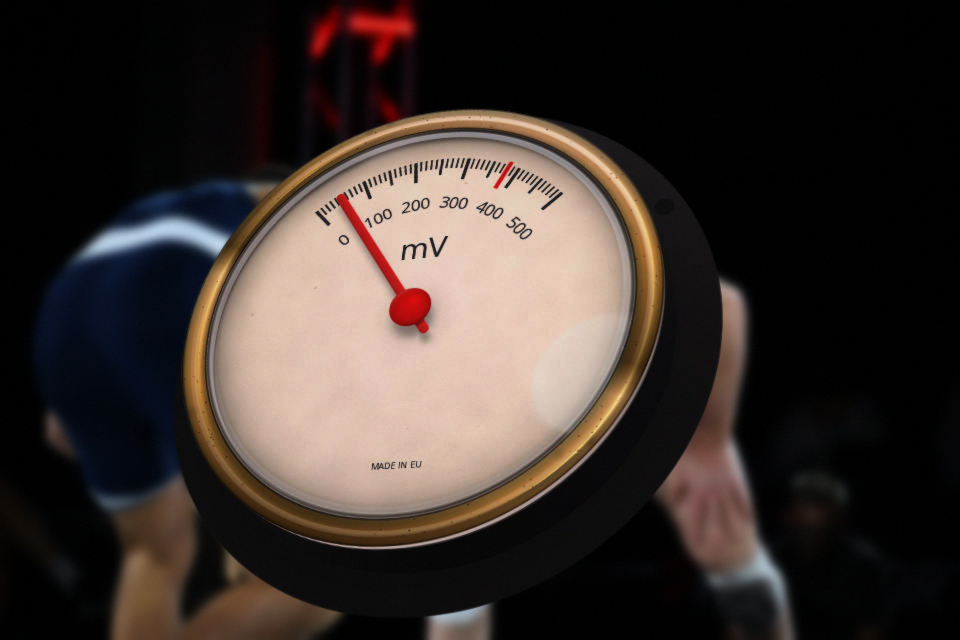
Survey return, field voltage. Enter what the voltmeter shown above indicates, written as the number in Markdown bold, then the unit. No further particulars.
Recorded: **50** mV
